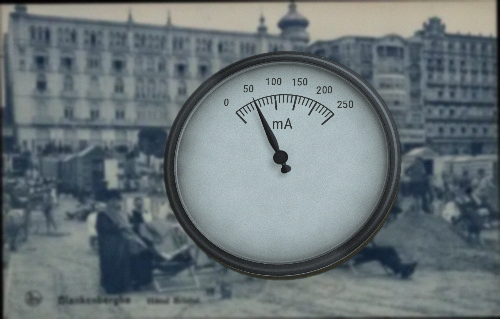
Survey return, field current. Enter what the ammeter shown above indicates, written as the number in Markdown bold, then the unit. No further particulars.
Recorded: **50** mA
